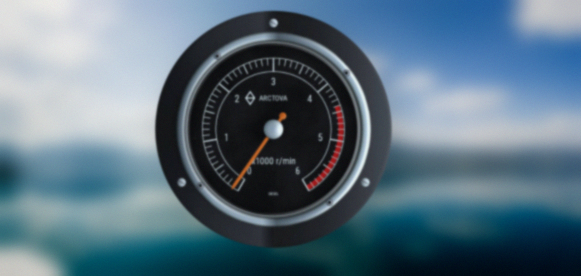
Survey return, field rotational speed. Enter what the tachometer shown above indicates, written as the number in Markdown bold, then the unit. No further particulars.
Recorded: **100** rpm
